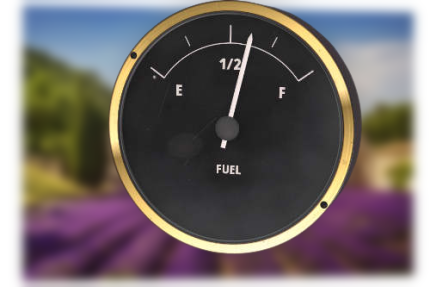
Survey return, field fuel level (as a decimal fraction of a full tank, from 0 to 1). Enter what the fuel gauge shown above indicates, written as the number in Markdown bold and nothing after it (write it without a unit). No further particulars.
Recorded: **0.625**
